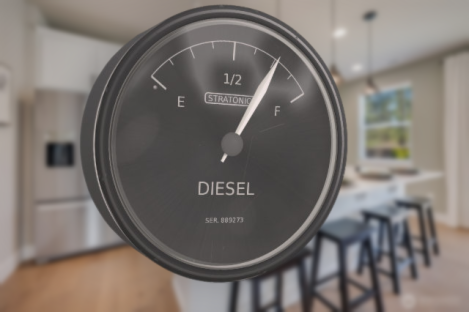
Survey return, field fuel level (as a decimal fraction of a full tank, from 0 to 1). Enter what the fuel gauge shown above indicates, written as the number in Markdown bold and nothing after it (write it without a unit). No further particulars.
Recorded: **0.75**
